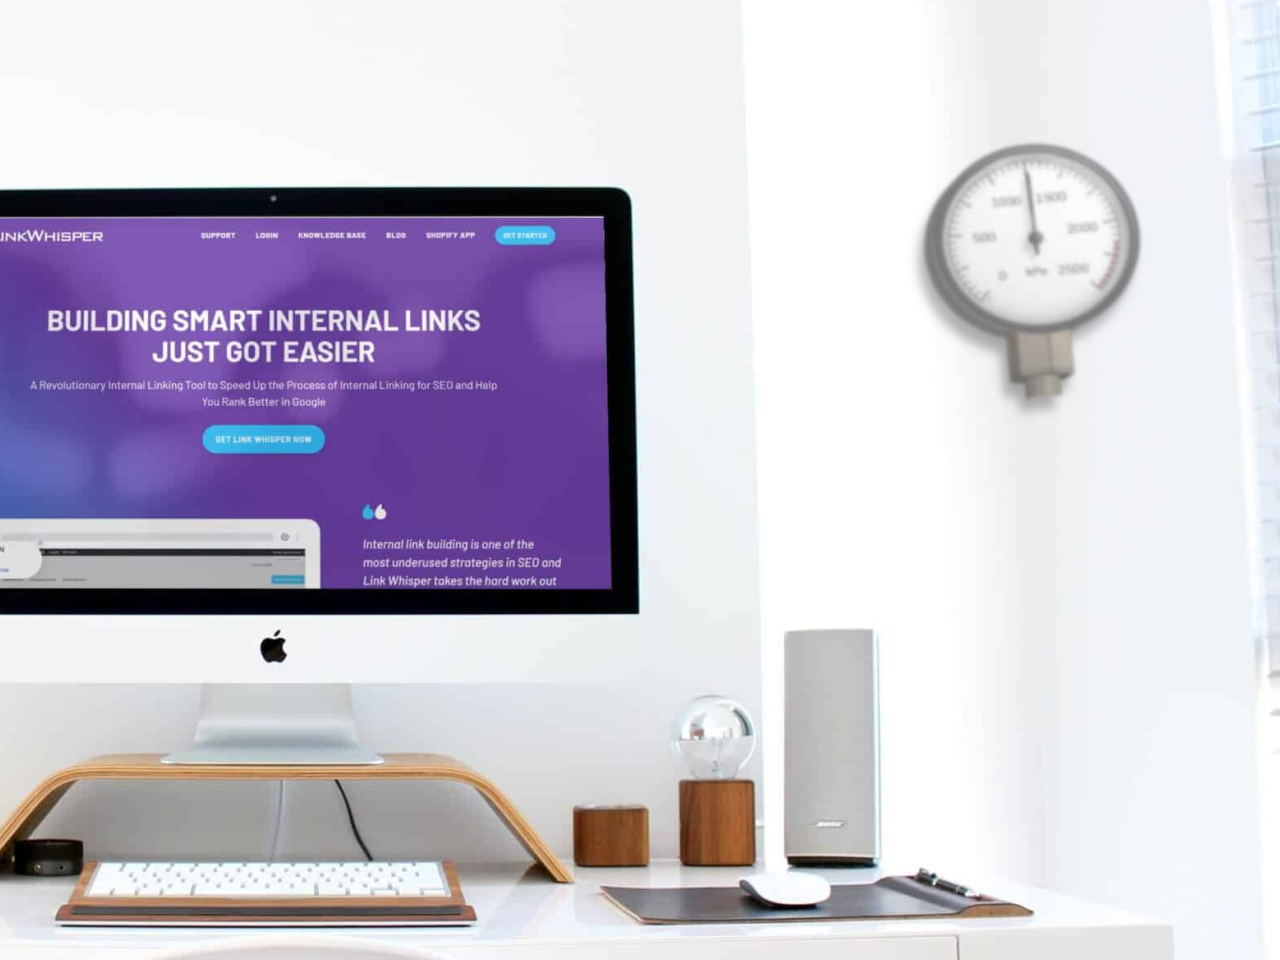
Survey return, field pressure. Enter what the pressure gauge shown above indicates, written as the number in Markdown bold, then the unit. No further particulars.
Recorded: **1250** kPa
